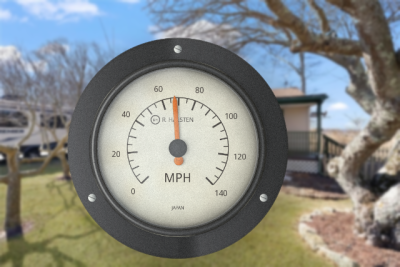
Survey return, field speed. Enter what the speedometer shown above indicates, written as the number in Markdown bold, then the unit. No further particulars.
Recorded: **67.5** mph
